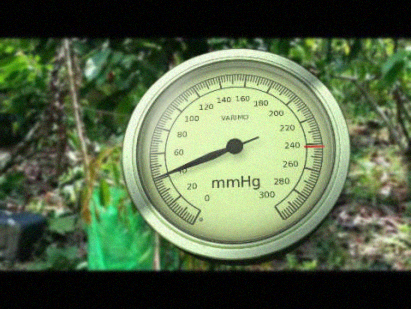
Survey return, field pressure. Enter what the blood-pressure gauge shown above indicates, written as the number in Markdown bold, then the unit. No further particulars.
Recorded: **40** mmHg
